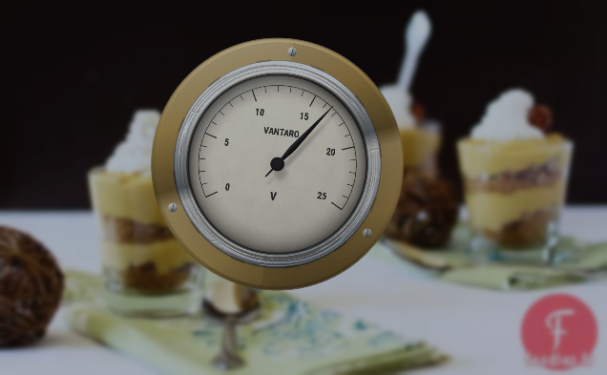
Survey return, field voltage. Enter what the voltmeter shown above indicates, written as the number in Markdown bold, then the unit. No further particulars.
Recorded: **16.5** V
